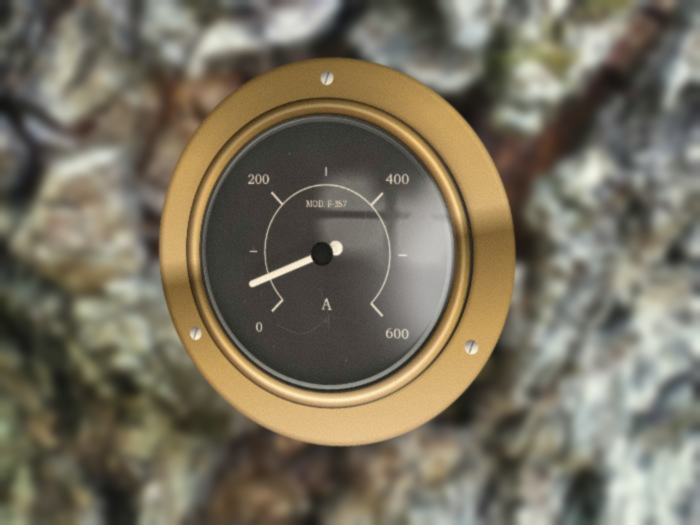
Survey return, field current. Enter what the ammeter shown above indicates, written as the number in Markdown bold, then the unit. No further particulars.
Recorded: **50** A
